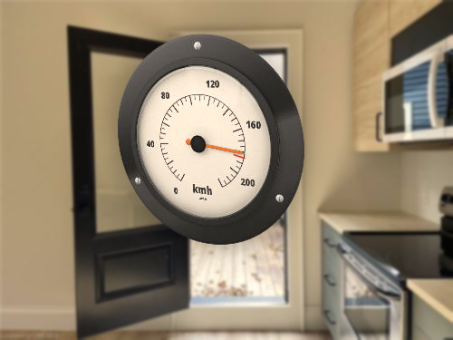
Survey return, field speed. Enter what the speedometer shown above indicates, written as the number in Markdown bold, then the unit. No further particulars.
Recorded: **180** km/h
